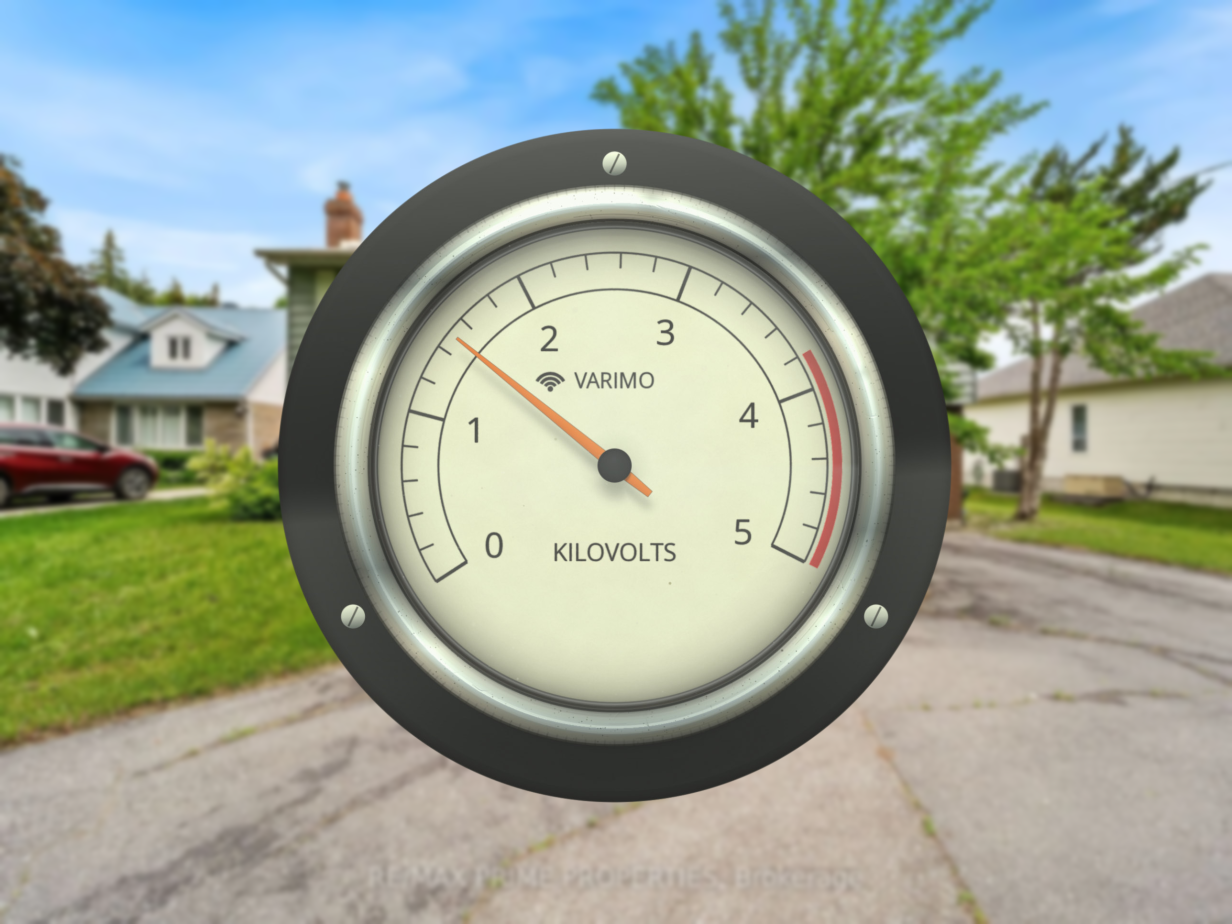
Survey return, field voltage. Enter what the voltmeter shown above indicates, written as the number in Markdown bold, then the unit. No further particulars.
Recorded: **1.5** kV
